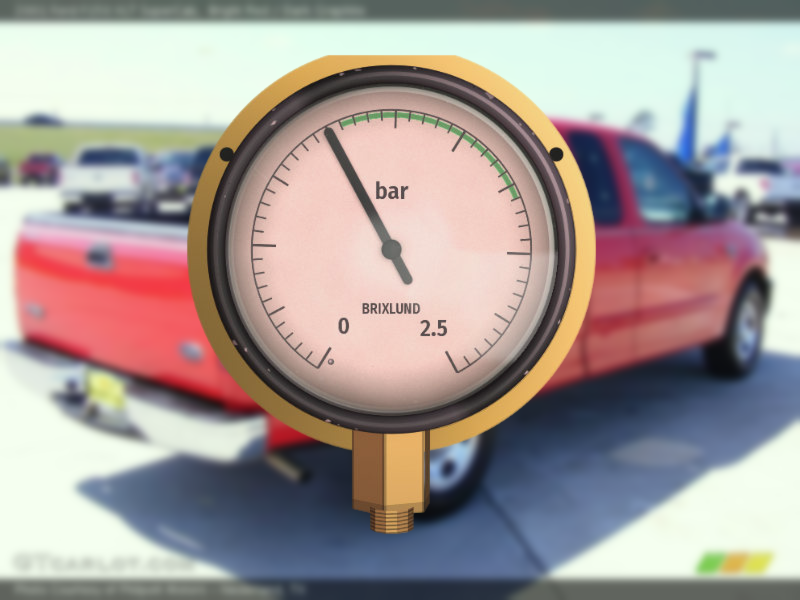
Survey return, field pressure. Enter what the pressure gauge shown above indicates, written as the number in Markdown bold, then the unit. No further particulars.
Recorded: **1** bar
